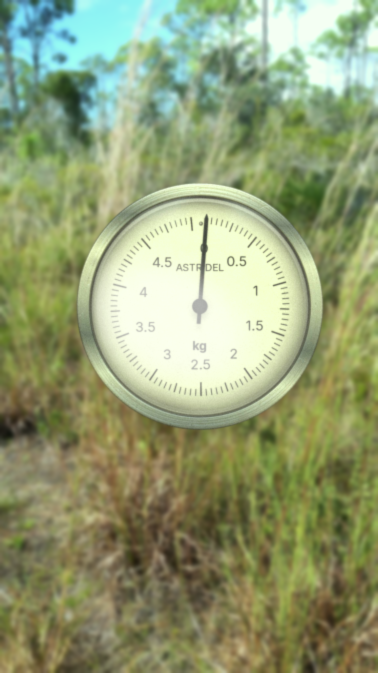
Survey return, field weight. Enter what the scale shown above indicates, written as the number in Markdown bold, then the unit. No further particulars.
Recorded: **0** kg
